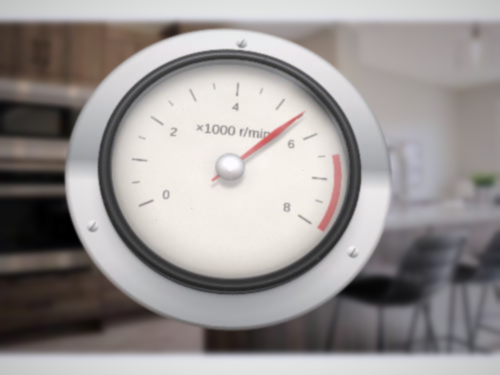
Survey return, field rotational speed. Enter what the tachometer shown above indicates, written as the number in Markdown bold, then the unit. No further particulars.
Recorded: **5500** rpm
